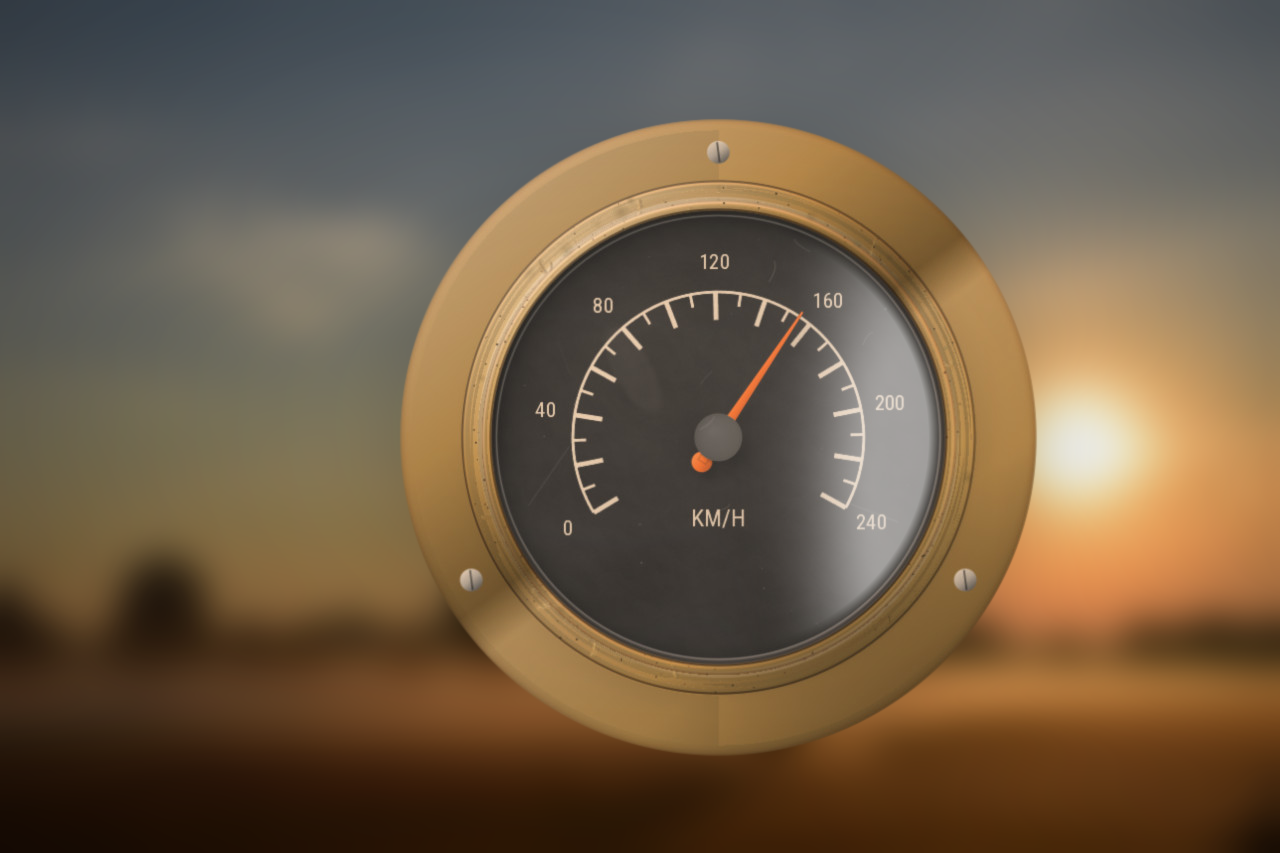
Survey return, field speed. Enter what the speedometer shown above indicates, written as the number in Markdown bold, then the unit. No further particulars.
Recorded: **155** km/h
